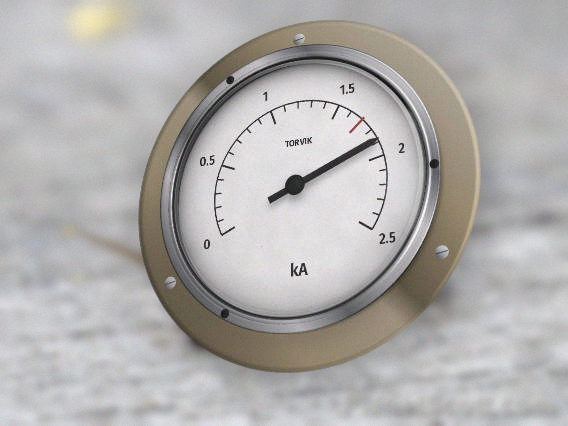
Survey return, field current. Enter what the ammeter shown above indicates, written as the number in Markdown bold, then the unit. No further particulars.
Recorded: **1.9** kA
